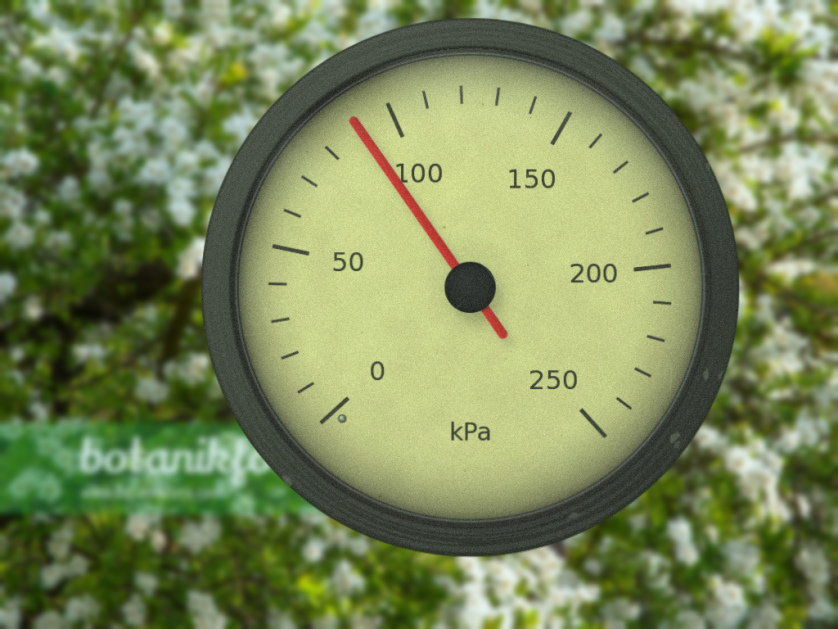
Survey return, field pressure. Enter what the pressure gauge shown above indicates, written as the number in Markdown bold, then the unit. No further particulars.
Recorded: **90** kPa
